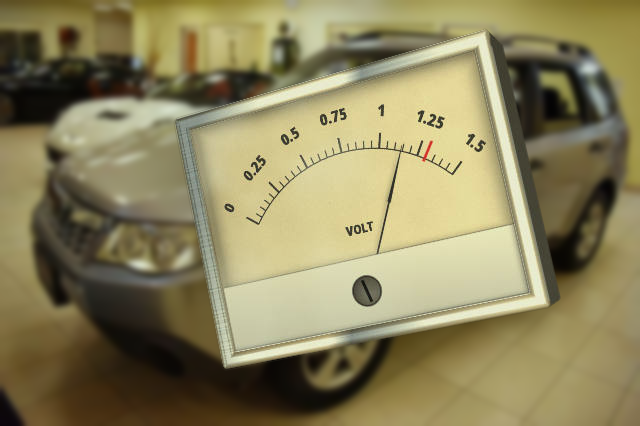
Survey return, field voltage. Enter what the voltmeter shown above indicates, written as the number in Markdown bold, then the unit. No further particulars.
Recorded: **1.15** V
